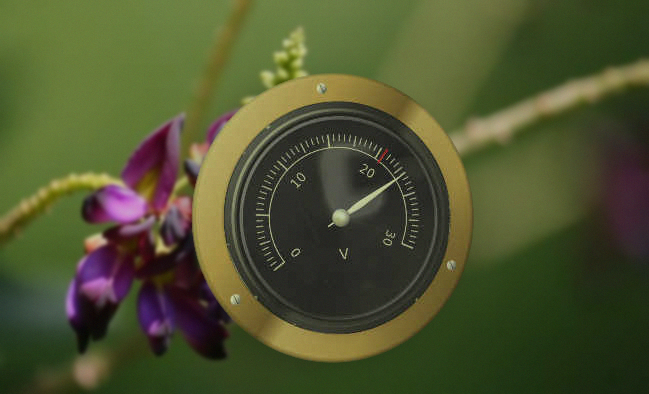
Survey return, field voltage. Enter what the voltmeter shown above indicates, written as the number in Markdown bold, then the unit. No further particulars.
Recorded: **23** V
